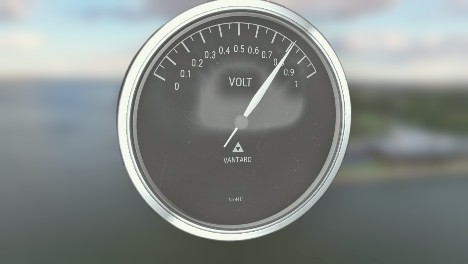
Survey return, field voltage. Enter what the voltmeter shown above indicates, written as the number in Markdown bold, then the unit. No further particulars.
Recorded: **0.8** V
